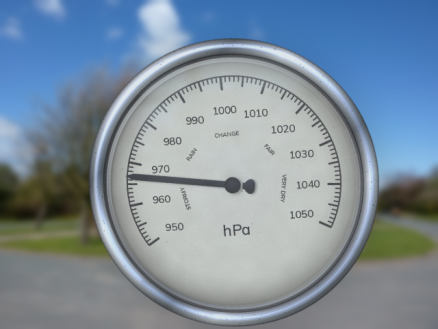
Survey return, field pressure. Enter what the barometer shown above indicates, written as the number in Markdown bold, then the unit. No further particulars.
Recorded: **967** hPa
